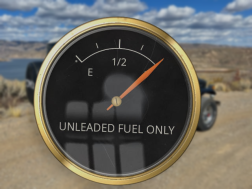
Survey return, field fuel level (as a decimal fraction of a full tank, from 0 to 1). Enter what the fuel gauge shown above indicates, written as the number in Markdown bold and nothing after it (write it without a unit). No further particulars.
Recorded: **1**
